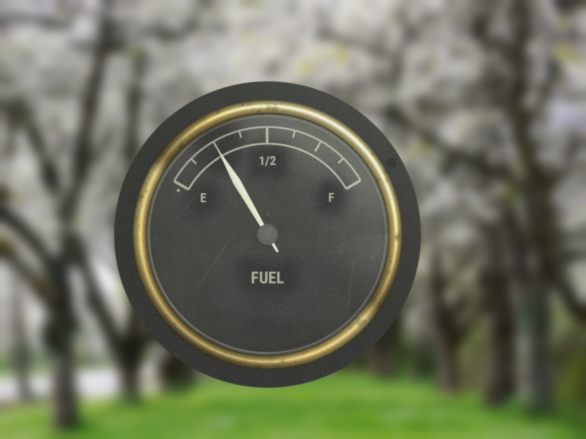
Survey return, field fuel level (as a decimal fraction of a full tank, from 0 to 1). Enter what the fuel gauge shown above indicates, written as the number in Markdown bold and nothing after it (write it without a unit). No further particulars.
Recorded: **0.25**
